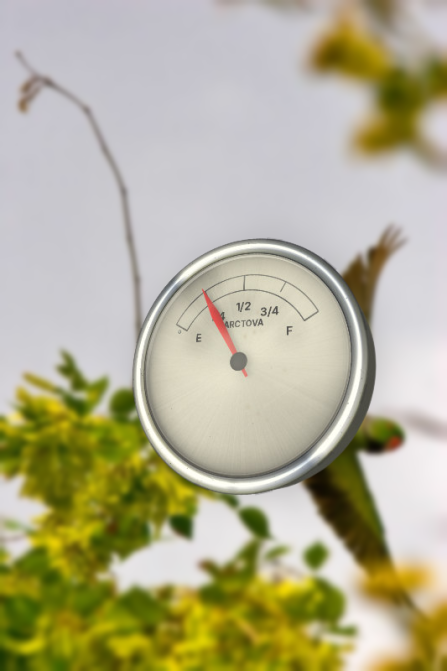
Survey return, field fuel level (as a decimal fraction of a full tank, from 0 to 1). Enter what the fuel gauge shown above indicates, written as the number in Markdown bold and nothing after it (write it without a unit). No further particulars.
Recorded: **0.25**
